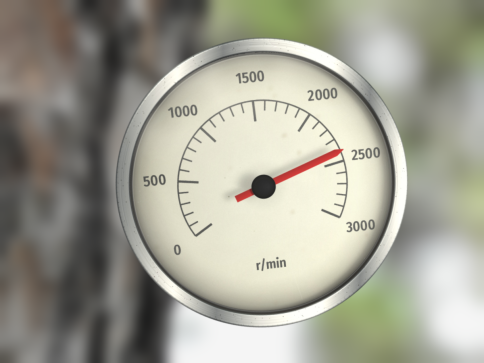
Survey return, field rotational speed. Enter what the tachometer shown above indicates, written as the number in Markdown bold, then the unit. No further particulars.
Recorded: **2400** rpm
